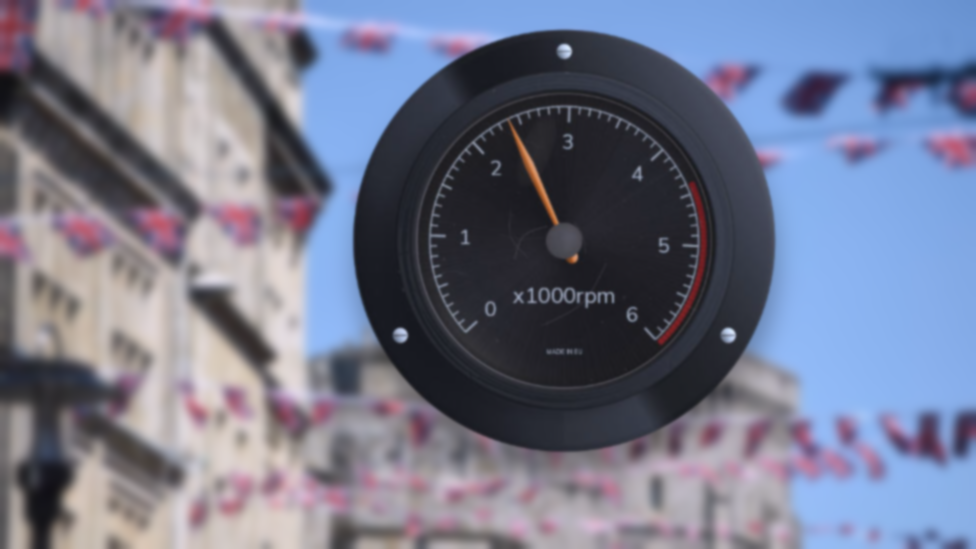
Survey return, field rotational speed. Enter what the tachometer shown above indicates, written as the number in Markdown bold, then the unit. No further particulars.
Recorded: **2400** rpm
